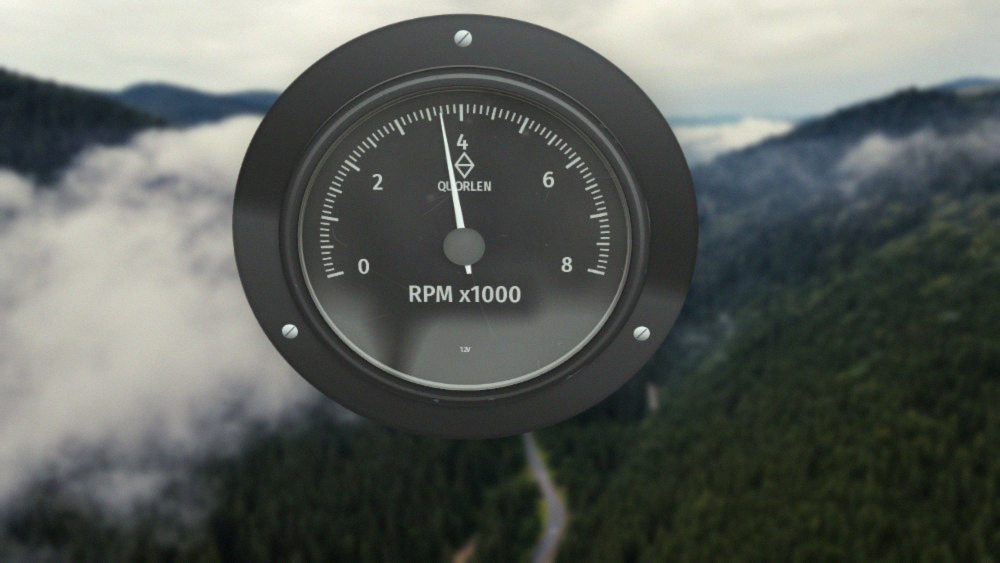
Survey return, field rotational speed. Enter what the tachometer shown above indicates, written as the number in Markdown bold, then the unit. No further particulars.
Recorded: **3700** rpm
